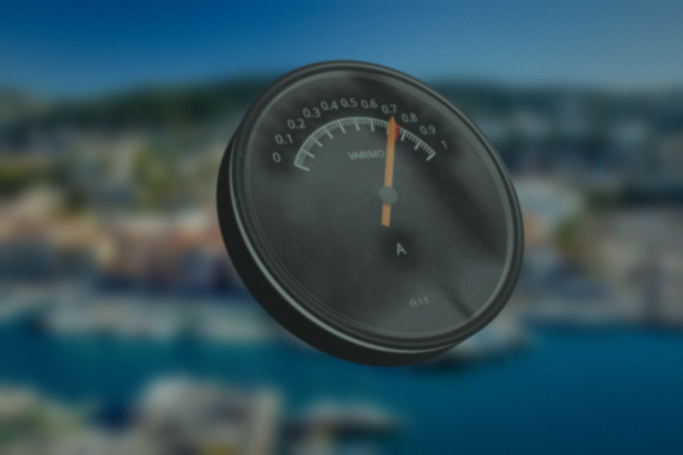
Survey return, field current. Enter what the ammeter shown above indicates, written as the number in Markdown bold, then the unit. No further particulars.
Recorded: **0.7** A
